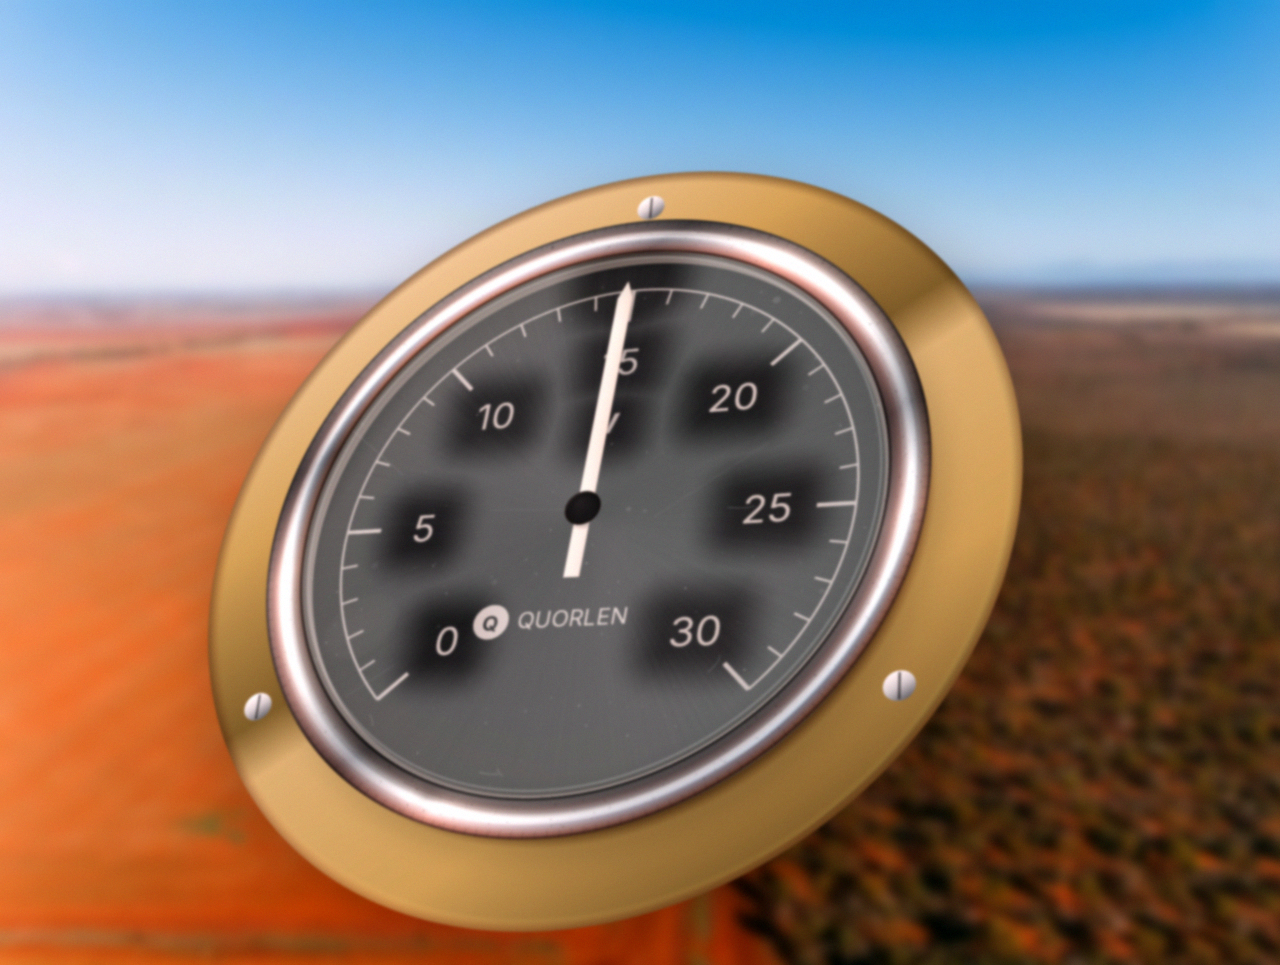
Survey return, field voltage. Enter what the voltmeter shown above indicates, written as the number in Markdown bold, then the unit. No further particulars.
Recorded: **15** V
